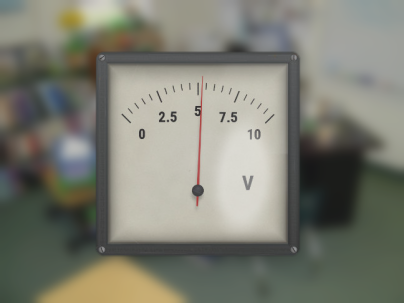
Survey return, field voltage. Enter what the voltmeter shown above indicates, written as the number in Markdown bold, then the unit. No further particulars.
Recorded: **5.25** V
